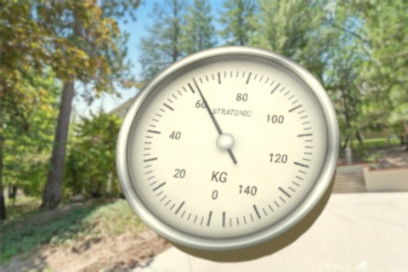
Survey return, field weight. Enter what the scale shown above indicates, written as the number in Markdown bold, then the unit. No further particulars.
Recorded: **62** kg
